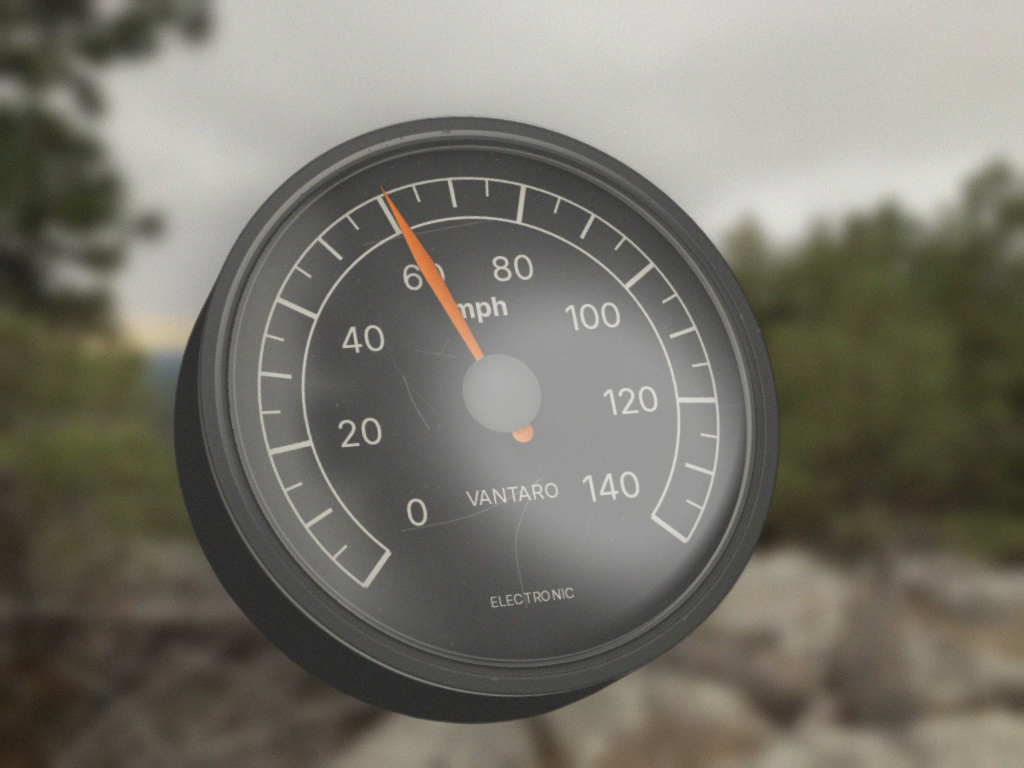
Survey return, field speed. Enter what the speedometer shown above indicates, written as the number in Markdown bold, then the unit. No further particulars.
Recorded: **60** mph
